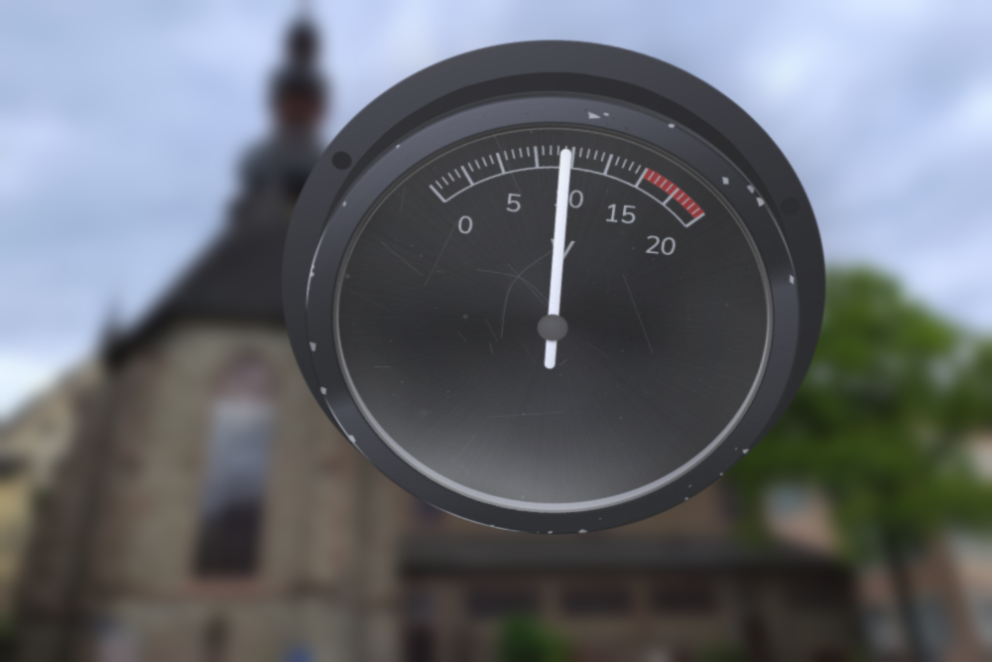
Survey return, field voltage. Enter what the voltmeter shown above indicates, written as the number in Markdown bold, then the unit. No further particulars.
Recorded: **9.5** V
